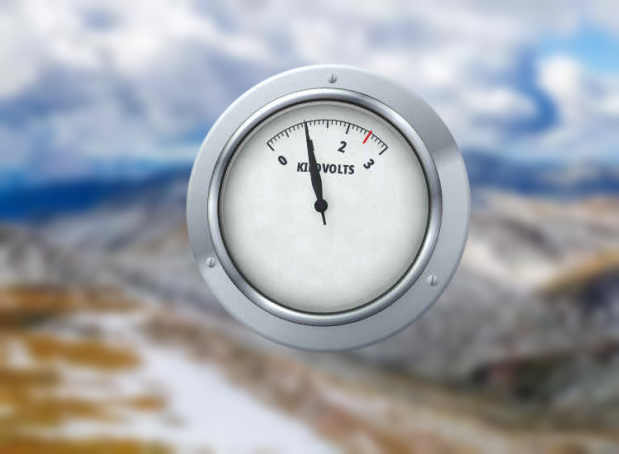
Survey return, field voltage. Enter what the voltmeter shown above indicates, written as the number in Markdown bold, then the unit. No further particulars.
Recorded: **1** kV
